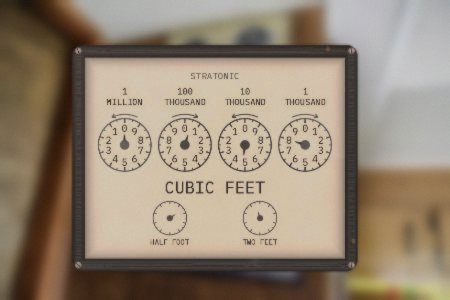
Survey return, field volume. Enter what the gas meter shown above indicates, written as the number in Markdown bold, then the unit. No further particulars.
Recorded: **4800** ft³
